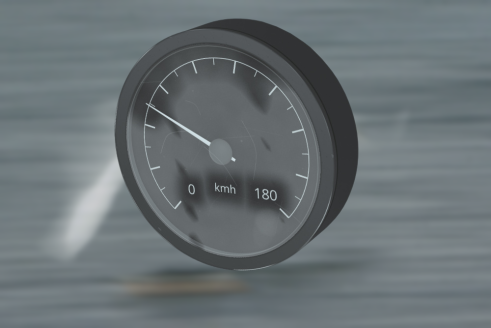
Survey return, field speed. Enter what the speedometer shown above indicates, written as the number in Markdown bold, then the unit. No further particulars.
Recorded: **50** km/h
